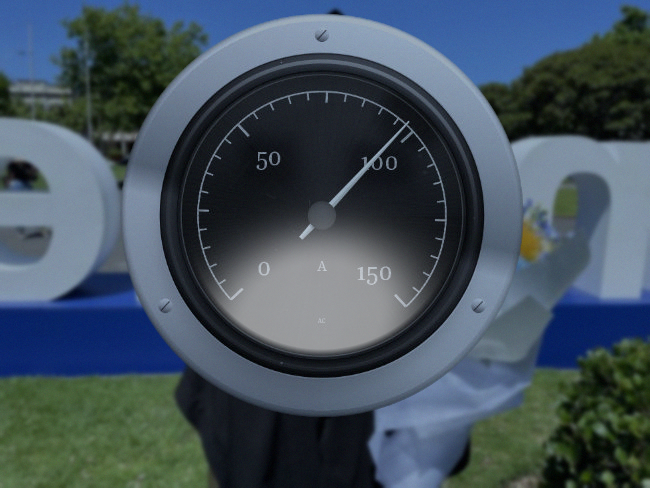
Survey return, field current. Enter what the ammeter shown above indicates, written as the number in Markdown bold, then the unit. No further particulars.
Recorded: **97.5** A
